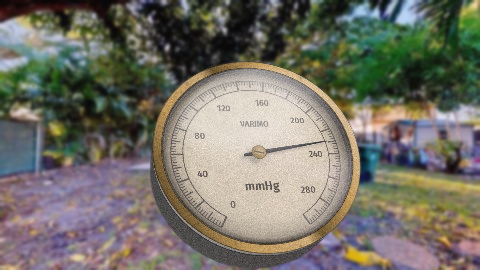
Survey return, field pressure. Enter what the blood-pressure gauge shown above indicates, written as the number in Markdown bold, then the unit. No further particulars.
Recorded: **230** mmHg
